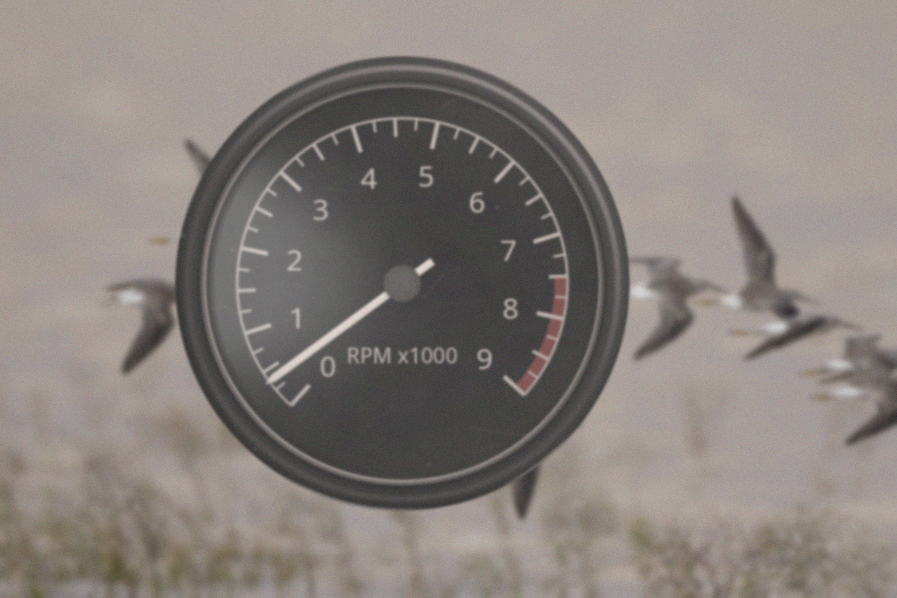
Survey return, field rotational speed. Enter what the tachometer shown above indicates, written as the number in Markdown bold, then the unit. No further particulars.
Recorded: **375** rpm
